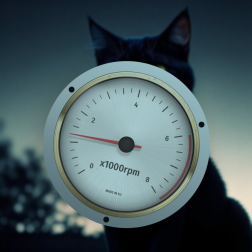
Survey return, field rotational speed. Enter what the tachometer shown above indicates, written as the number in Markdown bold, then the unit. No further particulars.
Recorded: **1250** rpm
